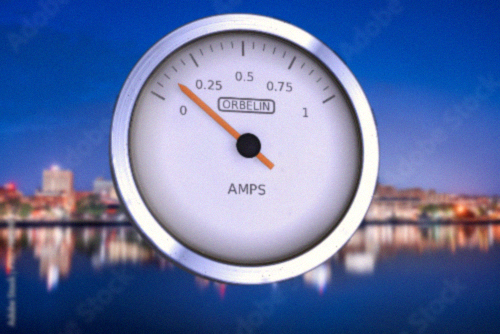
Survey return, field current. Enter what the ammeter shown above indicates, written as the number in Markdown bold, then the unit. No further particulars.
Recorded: **0.1** A
